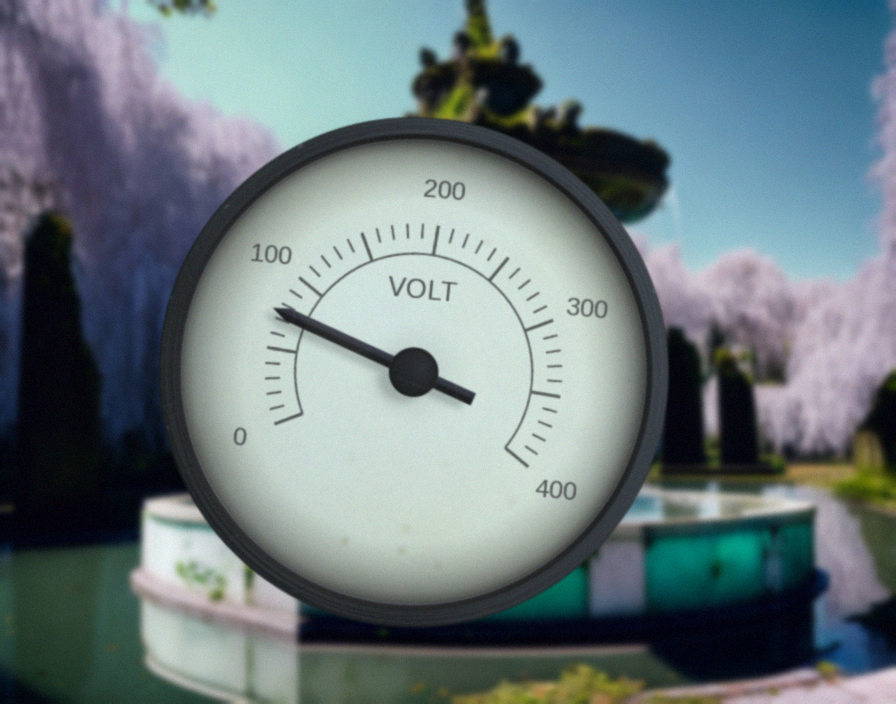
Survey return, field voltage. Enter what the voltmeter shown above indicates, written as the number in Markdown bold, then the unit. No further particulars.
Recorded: **75** V
